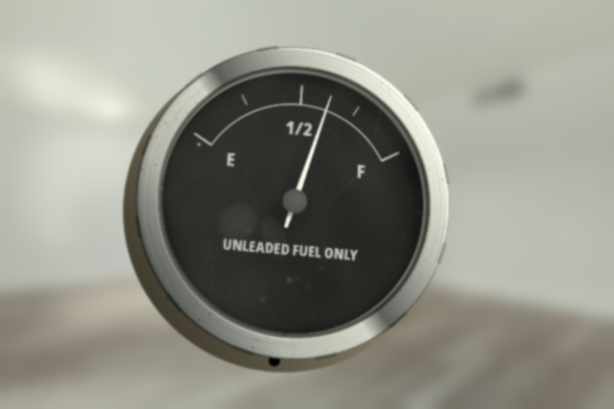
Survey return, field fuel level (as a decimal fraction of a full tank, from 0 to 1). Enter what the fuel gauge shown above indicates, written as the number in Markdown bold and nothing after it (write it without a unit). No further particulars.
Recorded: **0.625**
